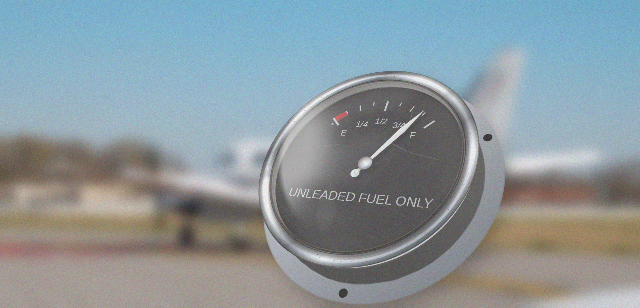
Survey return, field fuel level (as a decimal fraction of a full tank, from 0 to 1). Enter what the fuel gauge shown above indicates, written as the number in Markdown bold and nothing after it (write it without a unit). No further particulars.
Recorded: **0.875**
